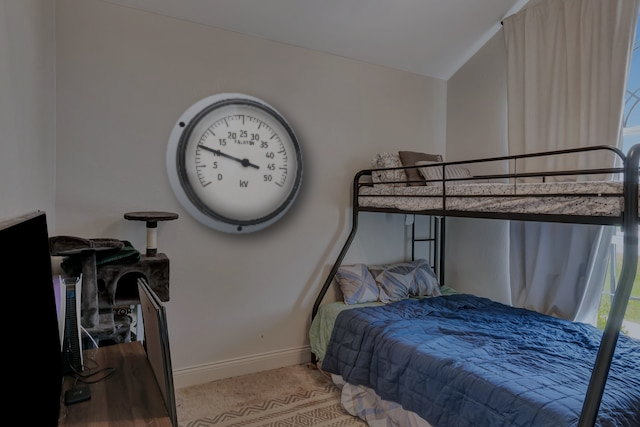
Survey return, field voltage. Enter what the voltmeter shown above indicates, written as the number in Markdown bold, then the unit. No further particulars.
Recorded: **10** kV
